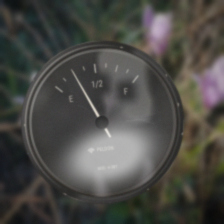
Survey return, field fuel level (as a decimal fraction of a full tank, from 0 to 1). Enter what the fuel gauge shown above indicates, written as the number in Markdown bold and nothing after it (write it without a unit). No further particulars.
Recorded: **0.25**
